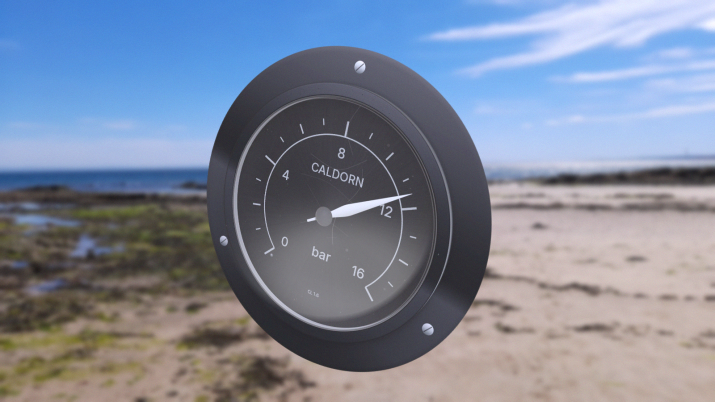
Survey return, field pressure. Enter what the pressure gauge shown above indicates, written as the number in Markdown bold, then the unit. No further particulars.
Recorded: **11.5** bar
